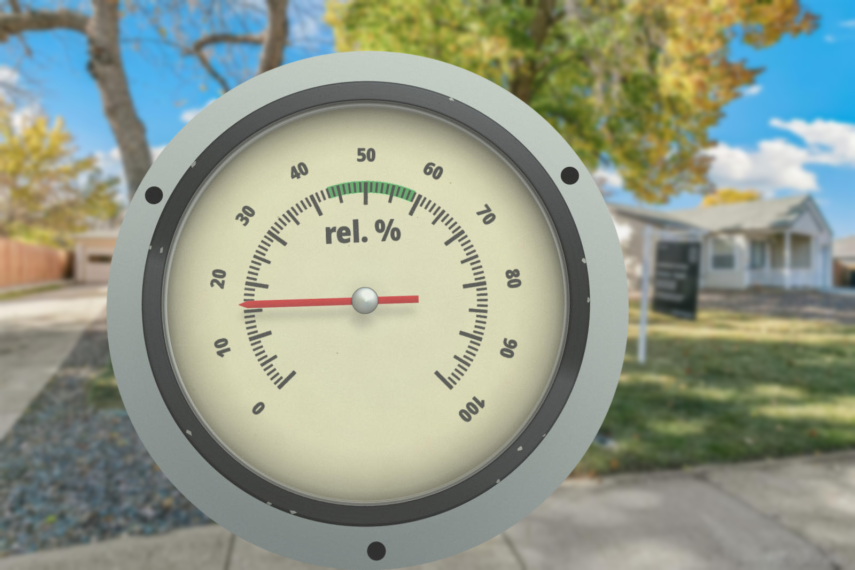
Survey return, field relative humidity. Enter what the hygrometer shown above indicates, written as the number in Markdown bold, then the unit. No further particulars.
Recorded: **16** %
